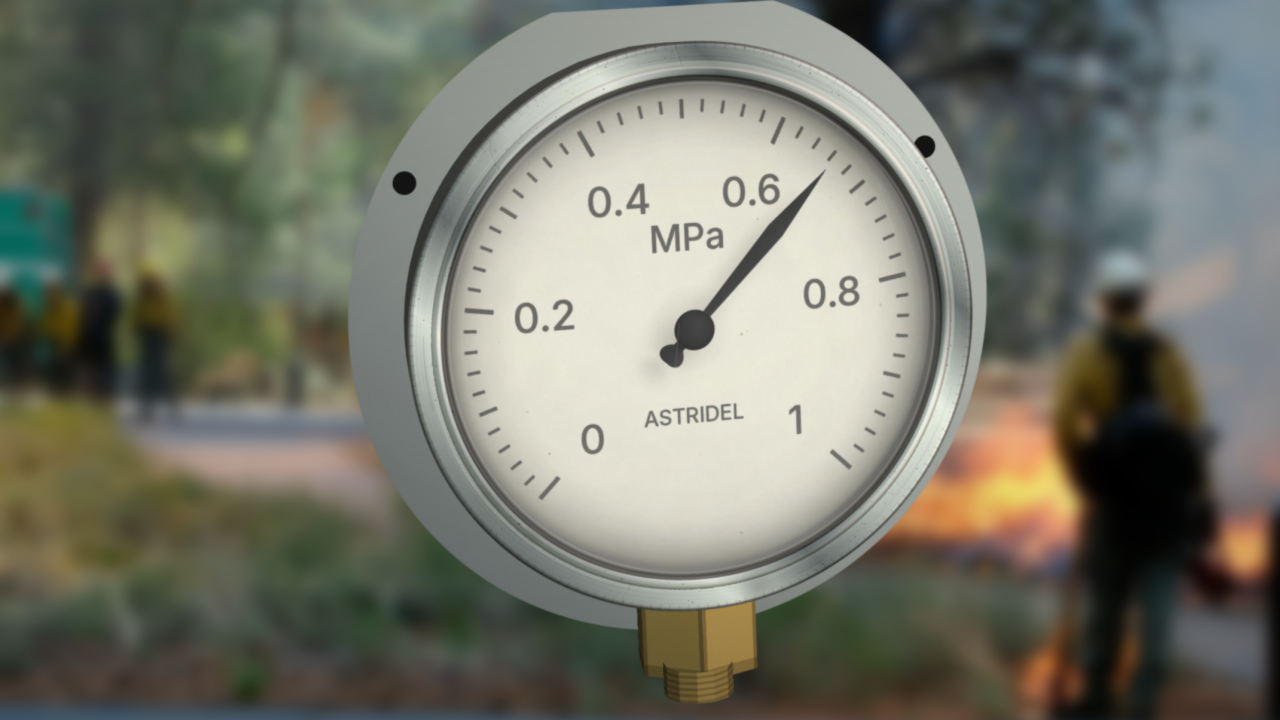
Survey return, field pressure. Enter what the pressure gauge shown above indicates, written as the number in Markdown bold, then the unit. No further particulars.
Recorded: **0.66** MPa
